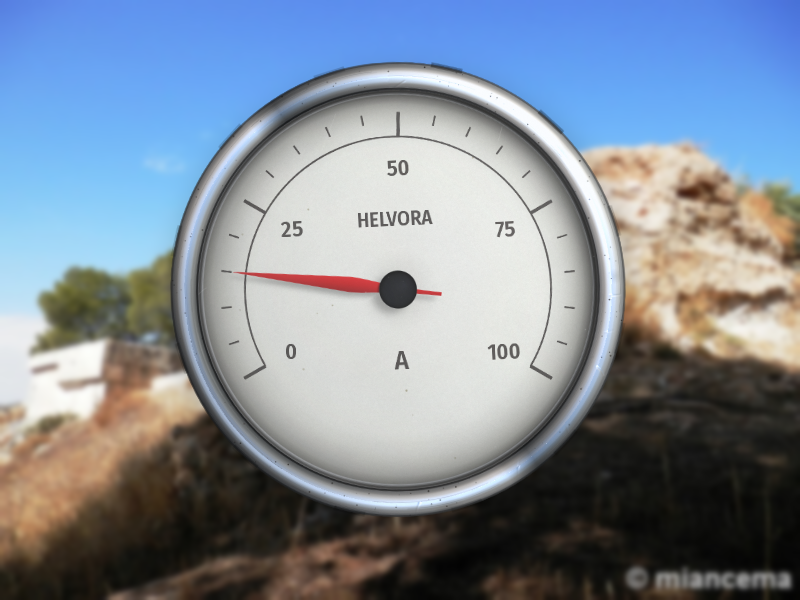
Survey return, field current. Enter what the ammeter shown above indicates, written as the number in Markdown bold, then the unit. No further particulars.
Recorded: **15** A
